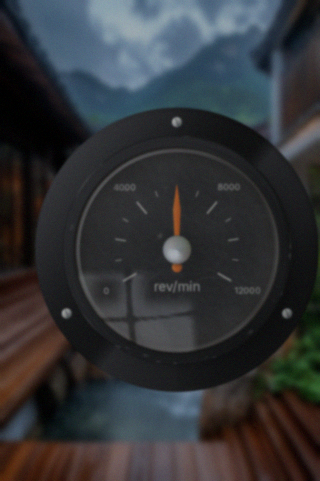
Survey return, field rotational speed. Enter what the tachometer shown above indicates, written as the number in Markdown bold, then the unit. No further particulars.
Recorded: **6000** rpm
